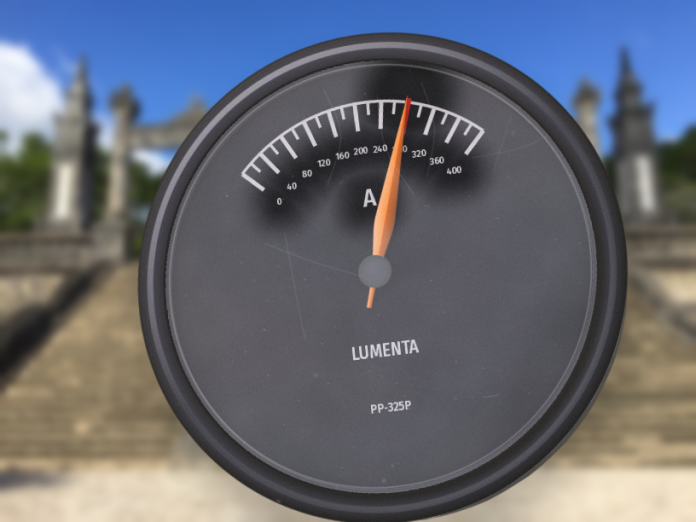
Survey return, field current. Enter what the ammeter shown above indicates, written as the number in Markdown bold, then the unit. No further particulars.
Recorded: **280** A
